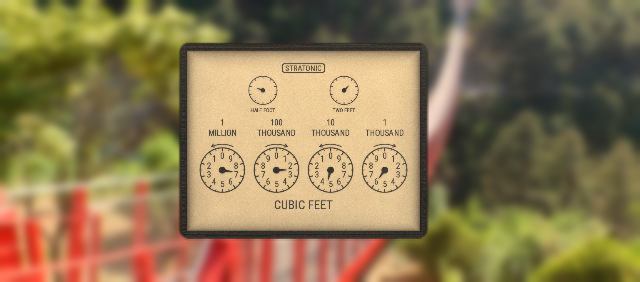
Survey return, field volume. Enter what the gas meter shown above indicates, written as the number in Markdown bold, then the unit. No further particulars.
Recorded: **724600** ft³
